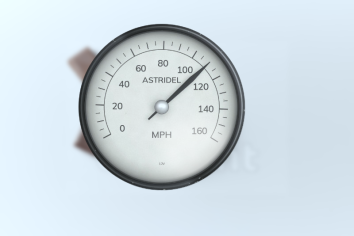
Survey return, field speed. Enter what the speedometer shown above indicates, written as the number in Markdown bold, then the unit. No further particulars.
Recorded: **110** mph
